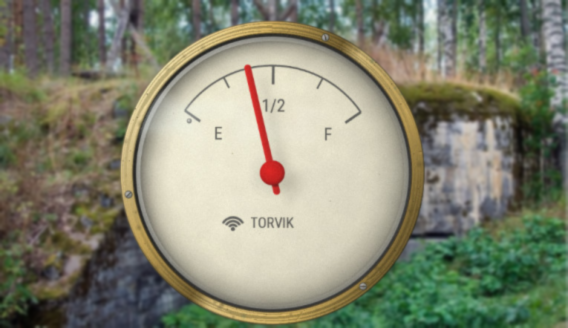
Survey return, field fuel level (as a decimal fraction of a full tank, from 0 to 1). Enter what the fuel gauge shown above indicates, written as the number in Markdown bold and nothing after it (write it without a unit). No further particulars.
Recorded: **0.375**
